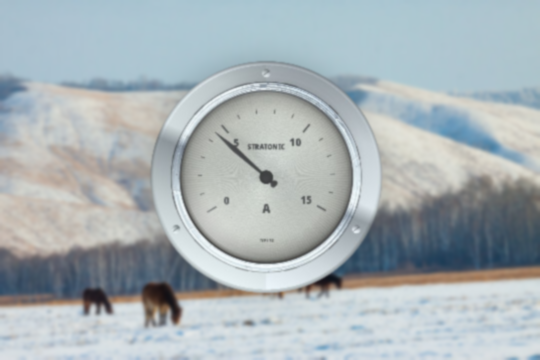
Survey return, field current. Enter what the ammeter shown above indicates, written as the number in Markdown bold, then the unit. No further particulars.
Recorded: **4.5** A
